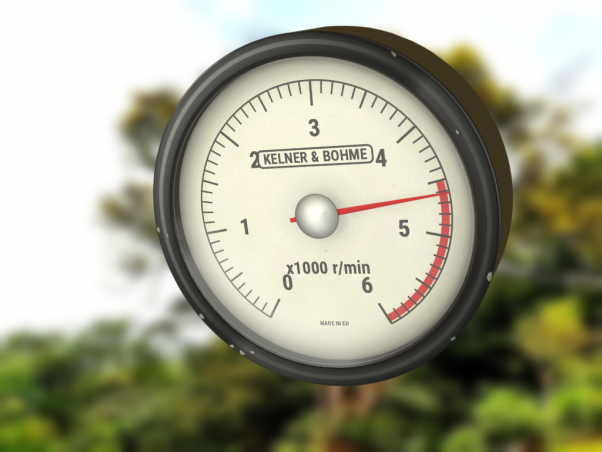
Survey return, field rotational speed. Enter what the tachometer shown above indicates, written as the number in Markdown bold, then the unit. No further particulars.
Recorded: **4600** rpm
